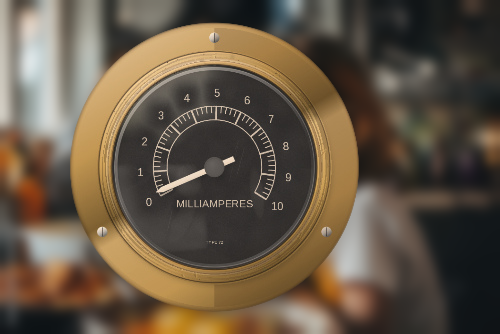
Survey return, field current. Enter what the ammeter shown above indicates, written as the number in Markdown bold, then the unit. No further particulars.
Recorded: **0.2** mA
